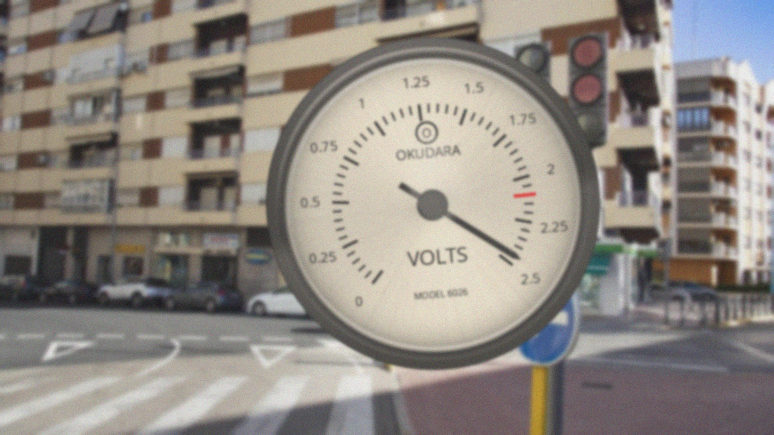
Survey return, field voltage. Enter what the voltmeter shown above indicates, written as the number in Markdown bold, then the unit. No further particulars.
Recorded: **2.45** V
